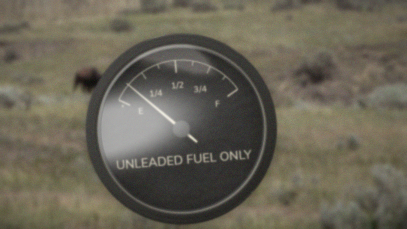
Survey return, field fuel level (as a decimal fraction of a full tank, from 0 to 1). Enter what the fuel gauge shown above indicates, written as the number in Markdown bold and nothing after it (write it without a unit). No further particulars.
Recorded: **0.125**
